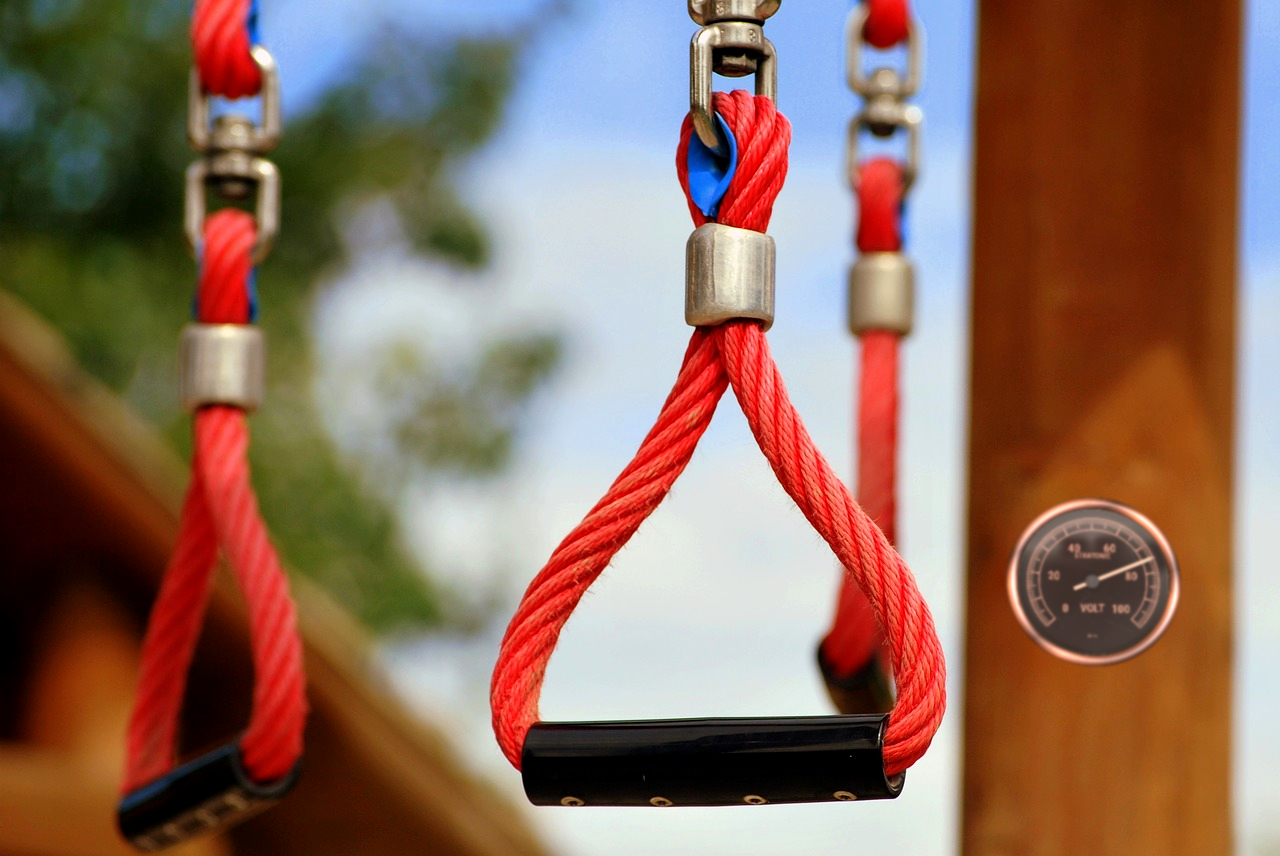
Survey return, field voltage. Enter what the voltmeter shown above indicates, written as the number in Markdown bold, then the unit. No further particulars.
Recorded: **75** V
